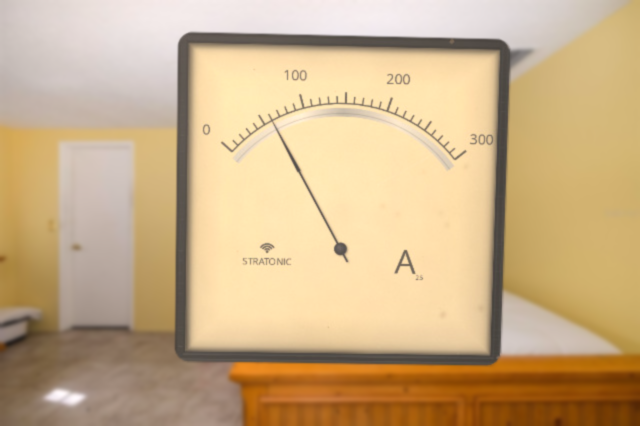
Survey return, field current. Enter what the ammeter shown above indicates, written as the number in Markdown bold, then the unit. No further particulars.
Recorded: **60** A
